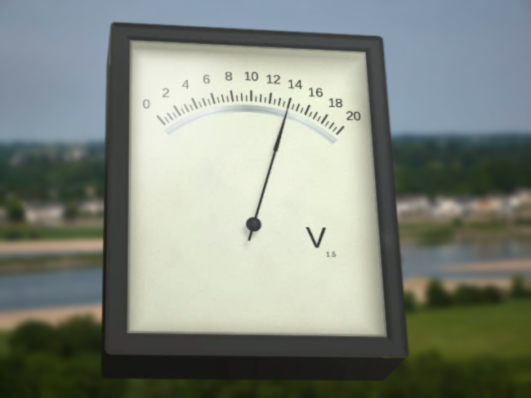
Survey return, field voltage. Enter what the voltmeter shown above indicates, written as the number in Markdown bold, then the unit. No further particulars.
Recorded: **14** V
